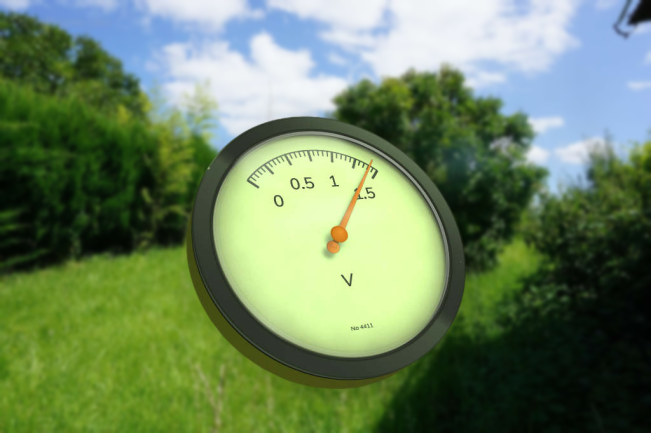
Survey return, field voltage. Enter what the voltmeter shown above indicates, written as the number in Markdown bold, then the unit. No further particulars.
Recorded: **1.4** V
